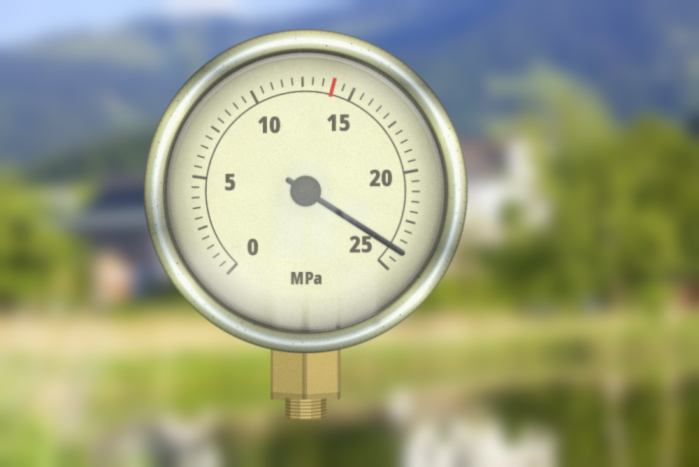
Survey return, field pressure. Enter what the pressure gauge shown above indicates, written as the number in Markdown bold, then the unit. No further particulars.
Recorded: **24** MPa
